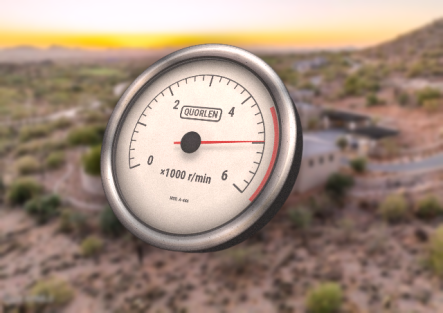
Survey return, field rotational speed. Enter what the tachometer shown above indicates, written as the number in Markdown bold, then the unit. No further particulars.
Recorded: **5000** rpm
